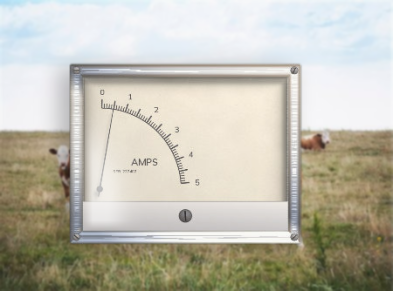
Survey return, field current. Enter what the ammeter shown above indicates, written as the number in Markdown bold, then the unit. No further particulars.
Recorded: **0.5** A
